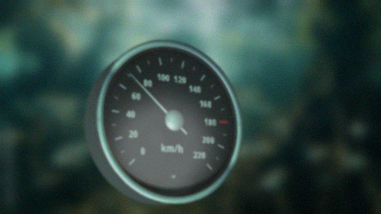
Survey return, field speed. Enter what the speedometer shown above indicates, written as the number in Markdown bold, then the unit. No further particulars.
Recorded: **70** km/h
